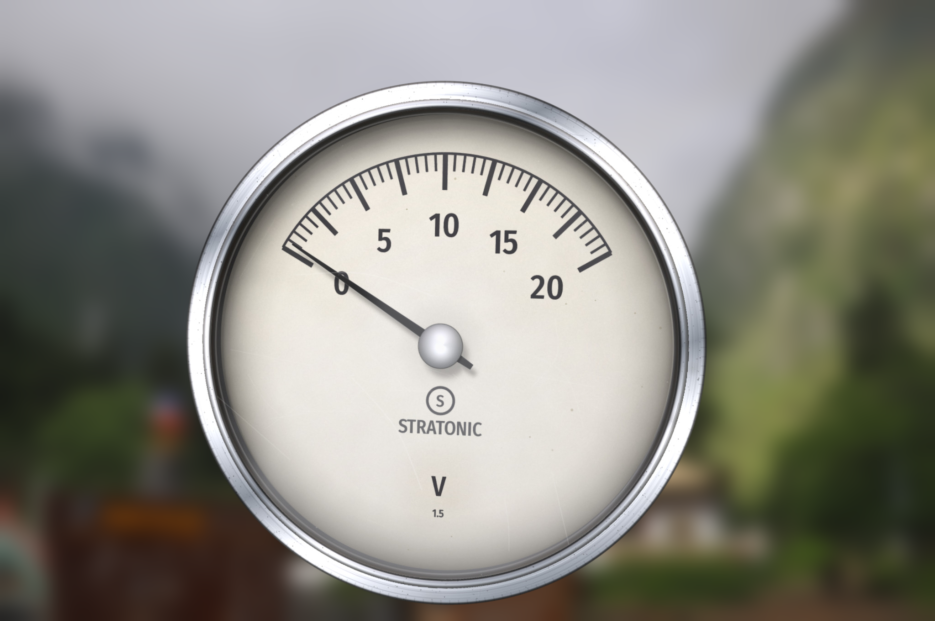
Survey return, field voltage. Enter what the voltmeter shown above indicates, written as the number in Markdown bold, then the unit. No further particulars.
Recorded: **0.5** V
